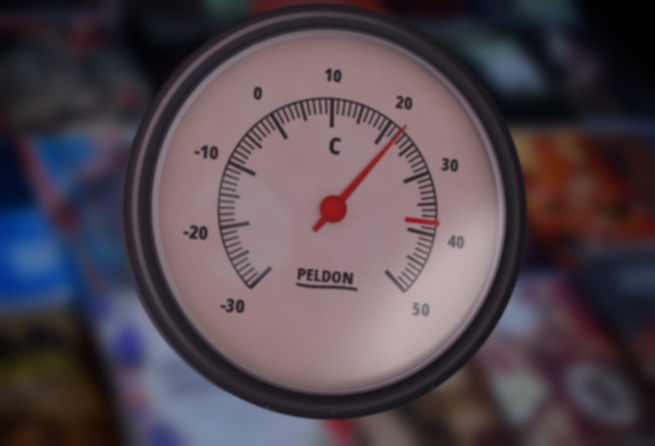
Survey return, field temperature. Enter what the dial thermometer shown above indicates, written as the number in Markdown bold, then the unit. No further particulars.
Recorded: **22** °C
